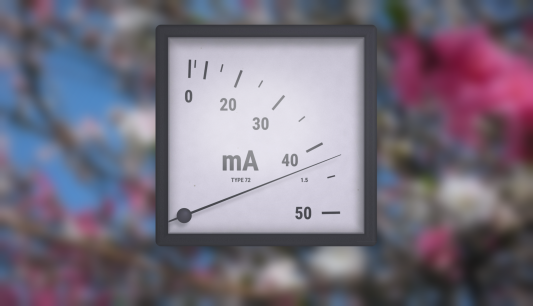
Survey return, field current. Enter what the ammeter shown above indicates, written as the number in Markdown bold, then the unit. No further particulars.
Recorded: **42.5** mA
